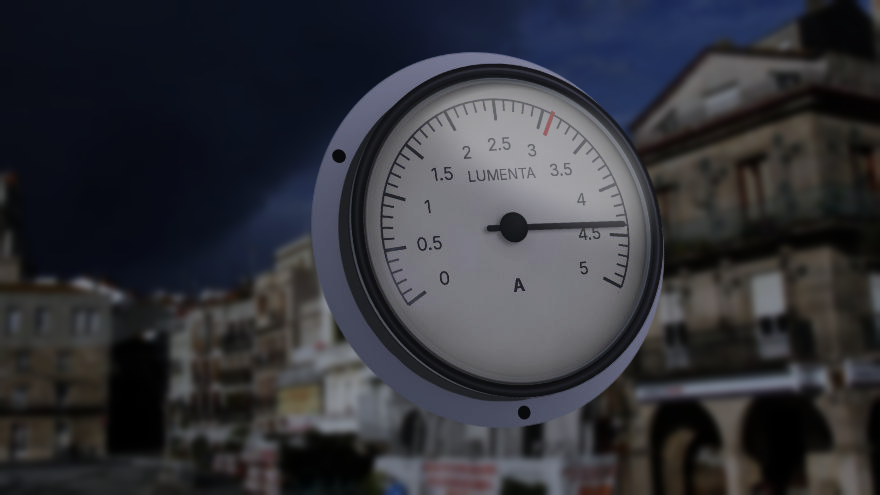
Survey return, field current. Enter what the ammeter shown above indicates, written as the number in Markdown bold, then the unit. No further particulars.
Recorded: **4.4** A
